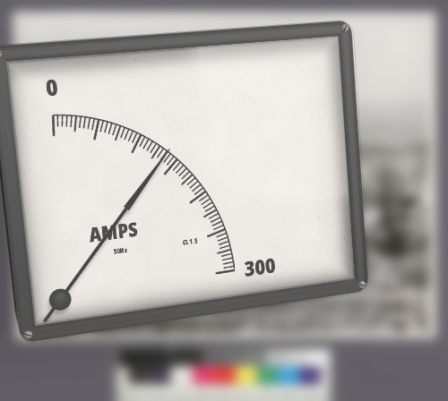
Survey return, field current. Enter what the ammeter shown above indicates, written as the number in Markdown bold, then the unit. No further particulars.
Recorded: **135** A
